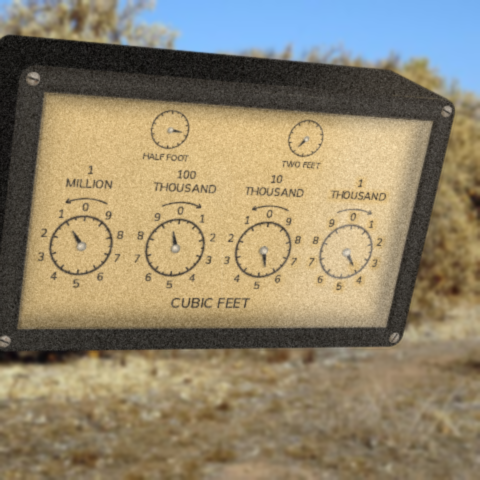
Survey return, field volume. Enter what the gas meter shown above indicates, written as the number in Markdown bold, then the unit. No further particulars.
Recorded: **95400** ft³
